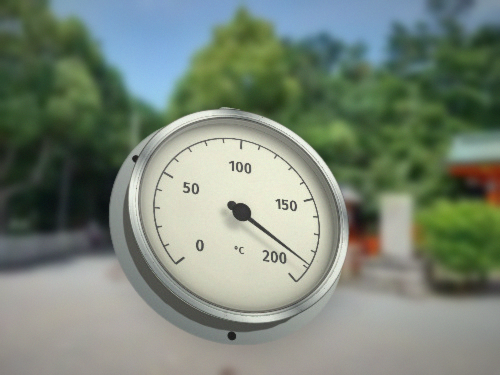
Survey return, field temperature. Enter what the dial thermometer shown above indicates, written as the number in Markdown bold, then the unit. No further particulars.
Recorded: **190** °C
